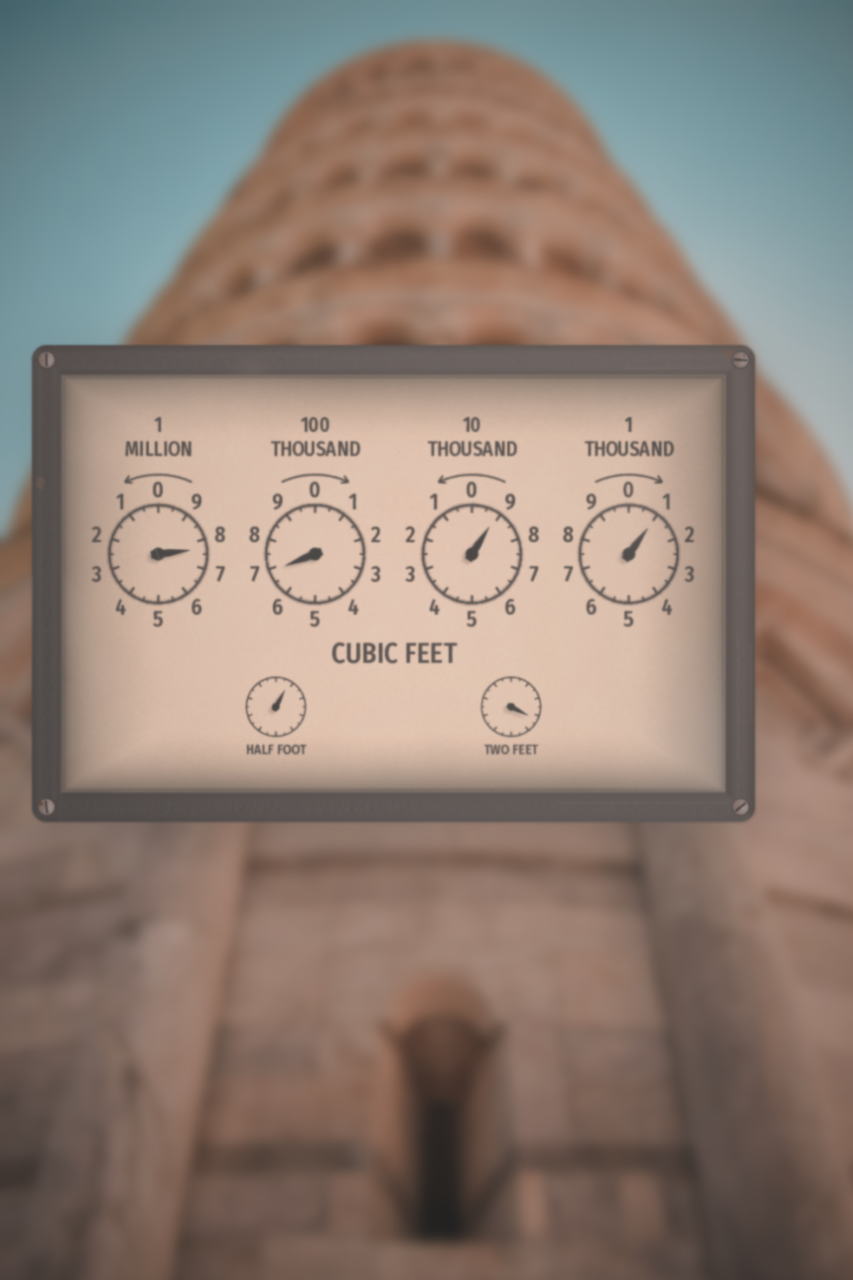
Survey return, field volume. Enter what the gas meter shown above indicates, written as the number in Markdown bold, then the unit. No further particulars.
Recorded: **769100** ft³
